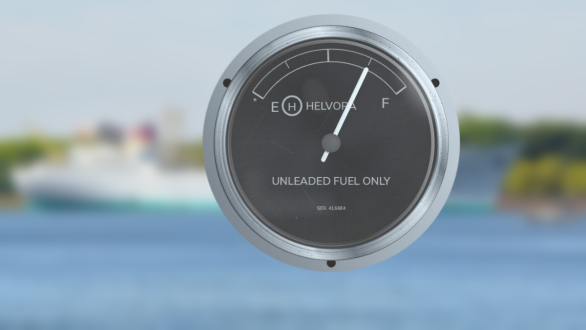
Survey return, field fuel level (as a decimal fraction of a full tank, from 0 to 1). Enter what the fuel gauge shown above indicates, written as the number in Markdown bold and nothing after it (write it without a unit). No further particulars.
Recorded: **0.75**
